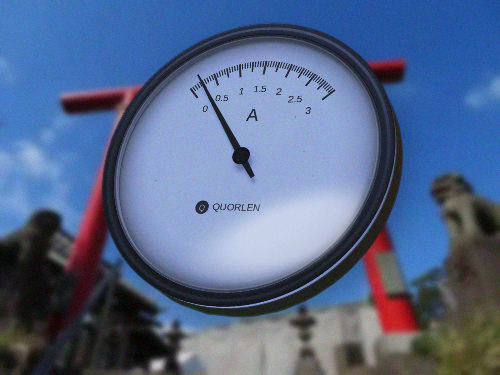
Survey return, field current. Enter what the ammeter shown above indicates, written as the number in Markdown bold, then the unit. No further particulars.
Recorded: **0.25** A
